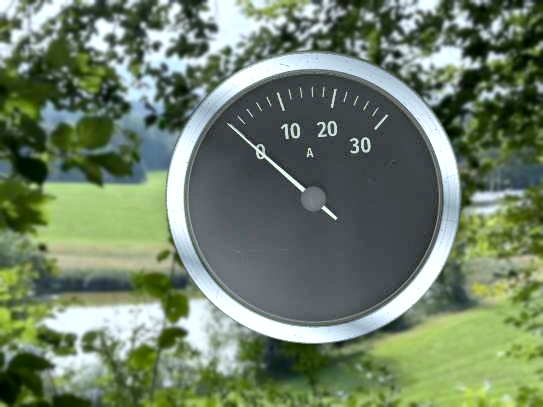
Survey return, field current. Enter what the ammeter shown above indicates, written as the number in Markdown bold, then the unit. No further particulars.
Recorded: **0** A
